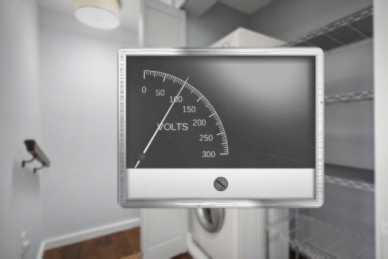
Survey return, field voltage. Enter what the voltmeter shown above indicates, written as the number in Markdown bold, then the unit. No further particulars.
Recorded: **100** V
